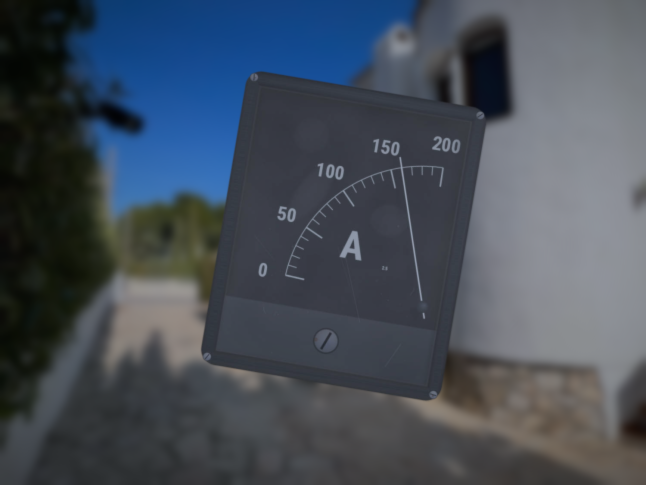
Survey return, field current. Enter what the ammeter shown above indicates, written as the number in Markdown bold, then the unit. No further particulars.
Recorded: **160** A
